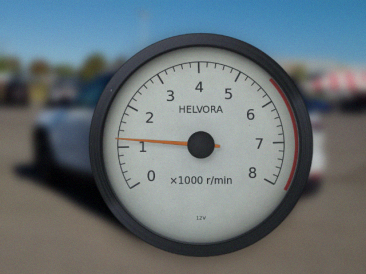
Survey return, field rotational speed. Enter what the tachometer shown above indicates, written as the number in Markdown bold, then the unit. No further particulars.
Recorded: **1200** rpm
